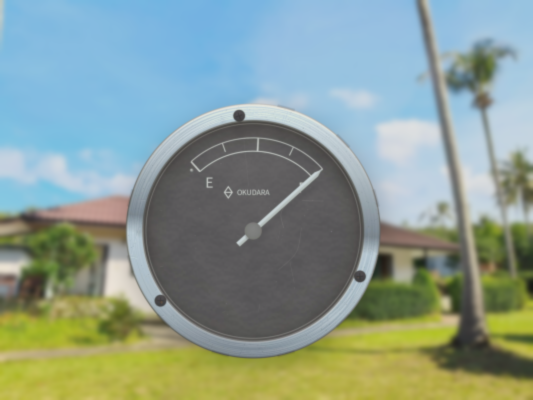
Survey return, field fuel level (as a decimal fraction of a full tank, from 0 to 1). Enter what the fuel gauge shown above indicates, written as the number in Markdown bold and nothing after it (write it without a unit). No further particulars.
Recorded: **1**
